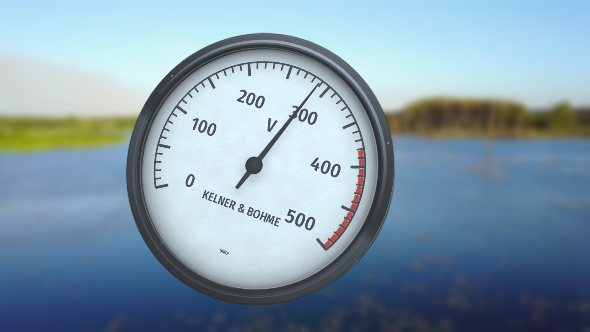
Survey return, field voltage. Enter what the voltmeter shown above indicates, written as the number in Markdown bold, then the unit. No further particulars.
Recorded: **290** V
